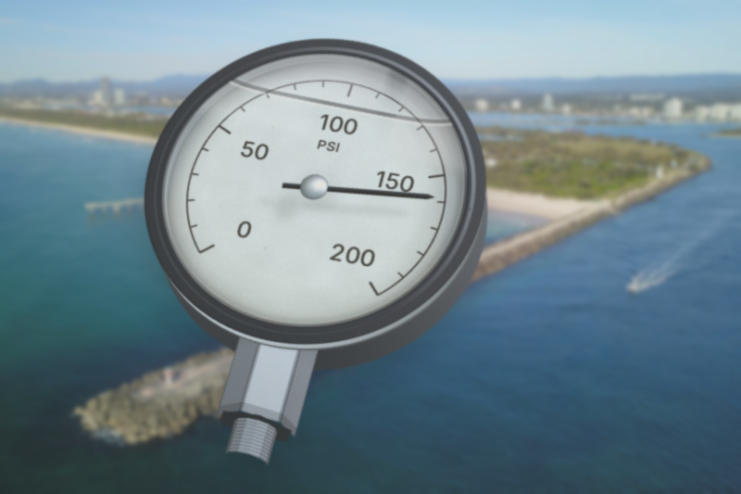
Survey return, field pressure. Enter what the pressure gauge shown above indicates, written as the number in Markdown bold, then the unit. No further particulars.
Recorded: **160** psi
